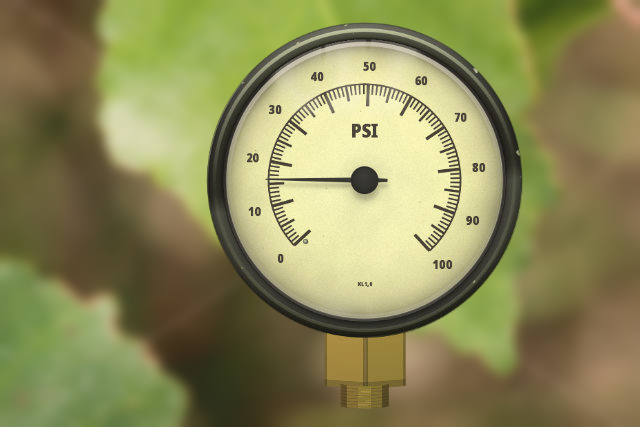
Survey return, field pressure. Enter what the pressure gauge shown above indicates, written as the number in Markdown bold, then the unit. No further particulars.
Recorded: **16** psi
